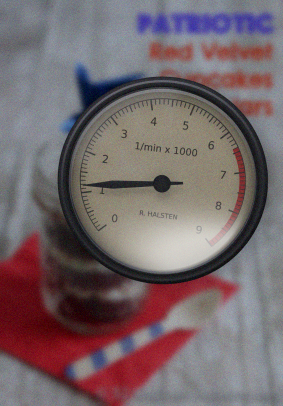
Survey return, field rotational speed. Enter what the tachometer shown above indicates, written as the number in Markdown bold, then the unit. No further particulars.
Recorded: **1200** rpm
